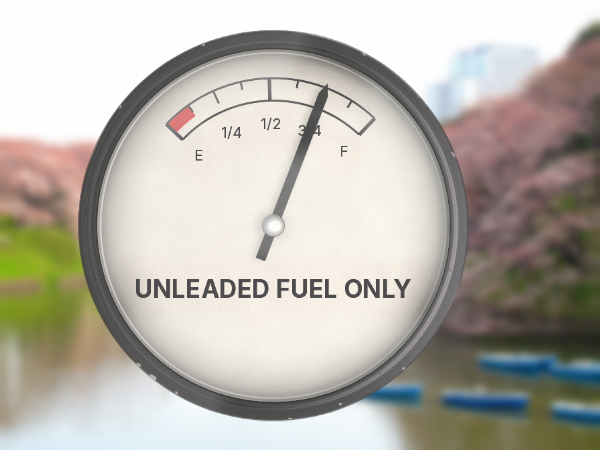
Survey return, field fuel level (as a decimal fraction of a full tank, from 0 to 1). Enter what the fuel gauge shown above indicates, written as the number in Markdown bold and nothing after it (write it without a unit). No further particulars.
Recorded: **0.75**
